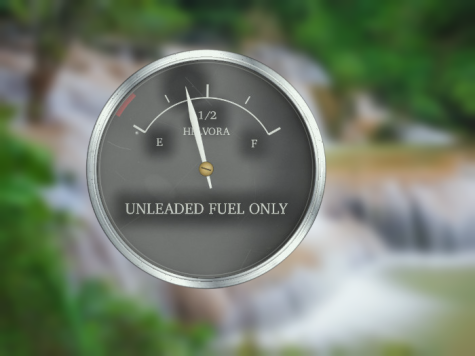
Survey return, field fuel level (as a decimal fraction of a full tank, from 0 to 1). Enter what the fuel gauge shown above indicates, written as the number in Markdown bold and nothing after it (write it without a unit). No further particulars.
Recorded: **0.375**
